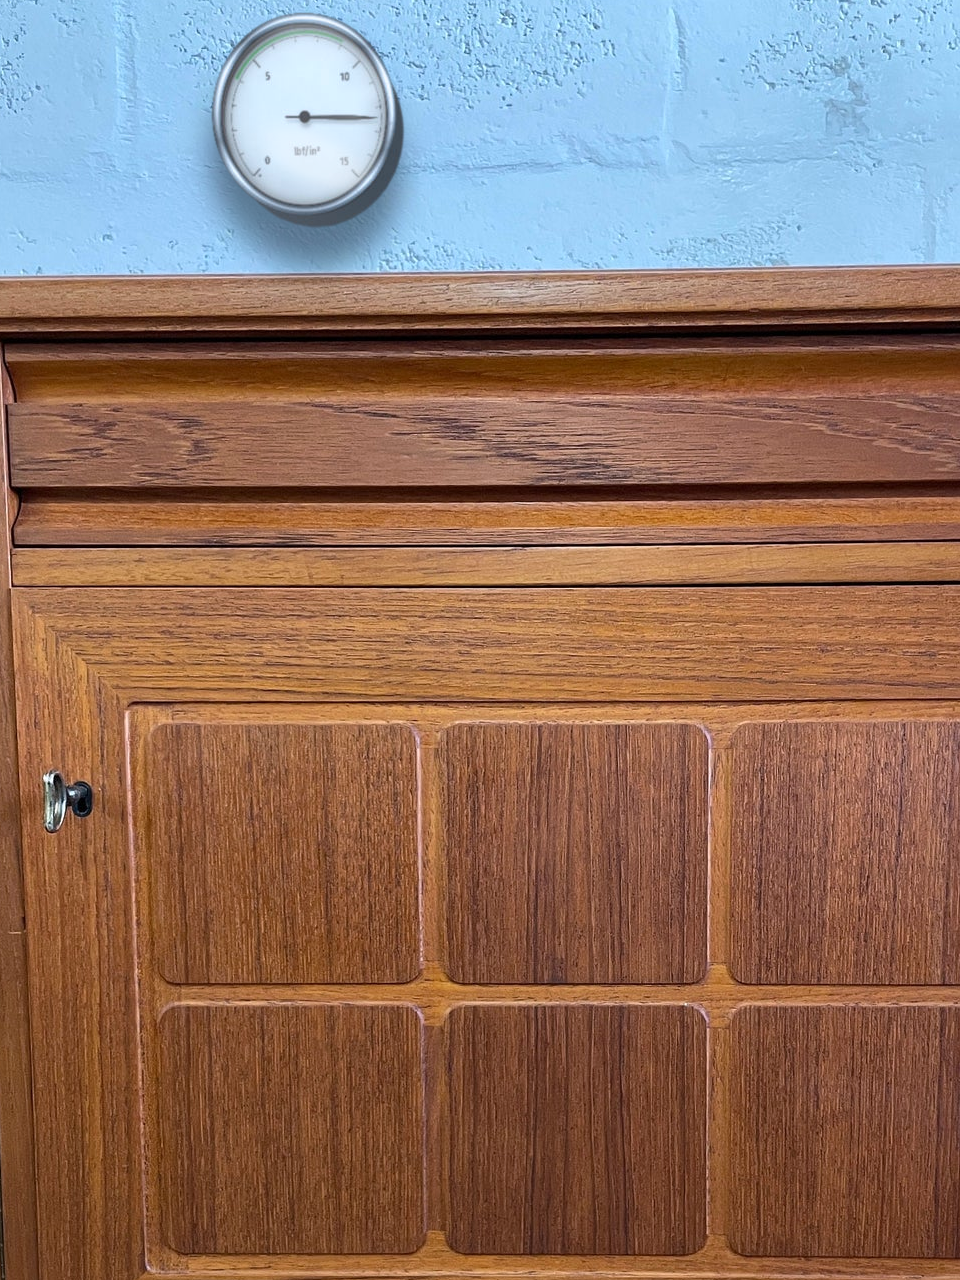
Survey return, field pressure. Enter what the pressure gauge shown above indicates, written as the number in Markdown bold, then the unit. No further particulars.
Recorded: **12.5** psi
